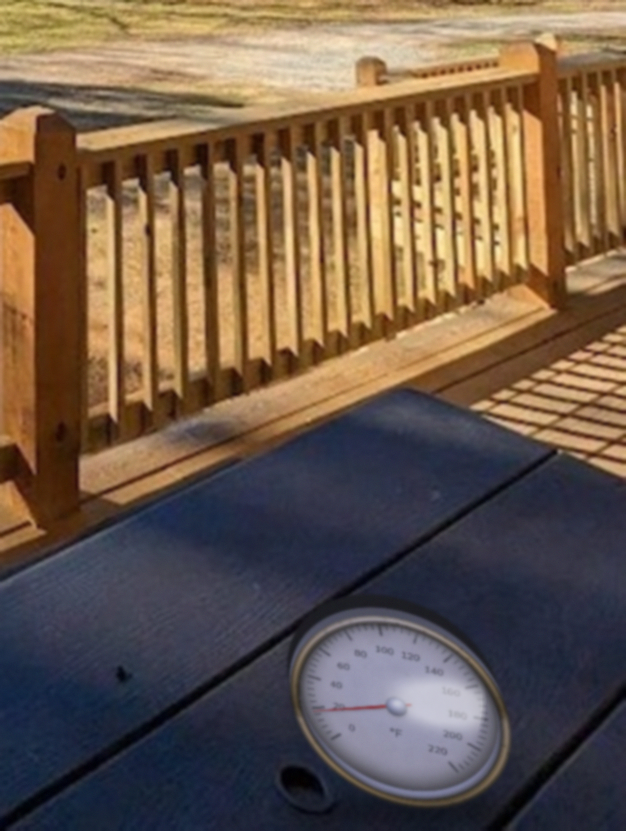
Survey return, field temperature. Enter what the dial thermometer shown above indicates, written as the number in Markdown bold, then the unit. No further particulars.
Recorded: **20** °F
